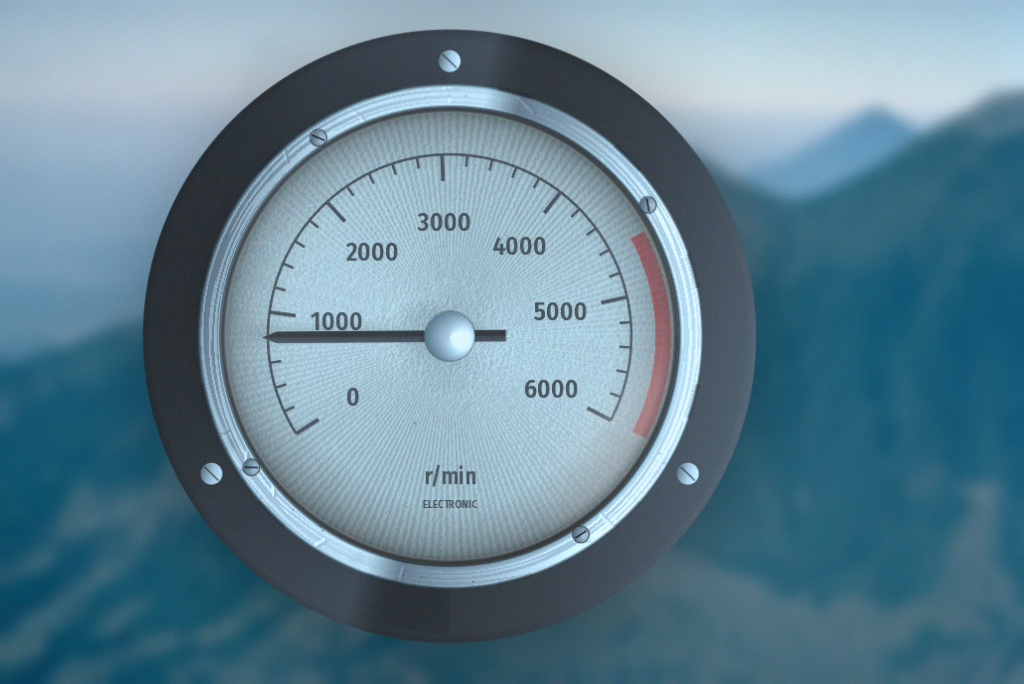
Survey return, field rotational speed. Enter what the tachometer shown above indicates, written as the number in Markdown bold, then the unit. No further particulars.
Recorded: **800** rpm
